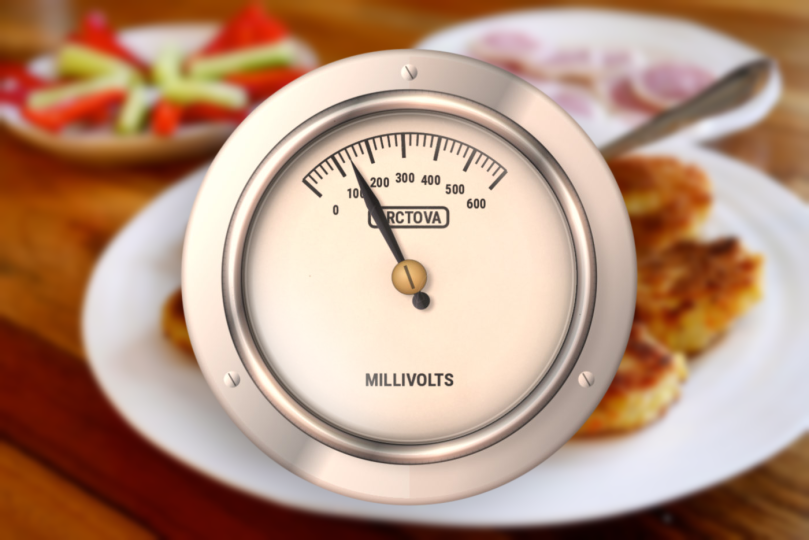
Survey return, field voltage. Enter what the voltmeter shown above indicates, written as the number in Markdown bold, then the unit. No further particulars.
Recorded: **140** mV
